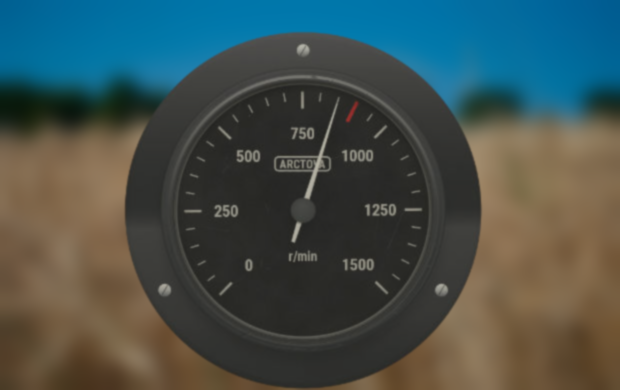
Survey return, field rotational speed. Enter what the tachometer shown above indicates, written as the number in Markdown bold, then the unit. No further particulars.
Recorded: **850** rpm
